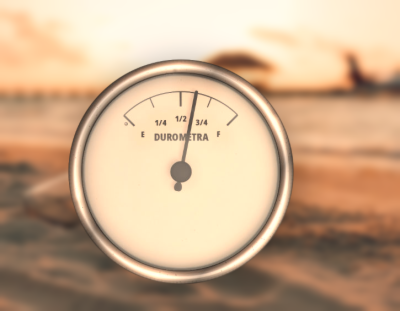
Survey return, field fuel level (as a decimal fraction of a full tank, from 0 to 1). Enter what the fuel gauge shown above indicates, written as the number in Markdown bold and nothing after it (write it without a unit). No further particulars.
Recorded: **0.625**
